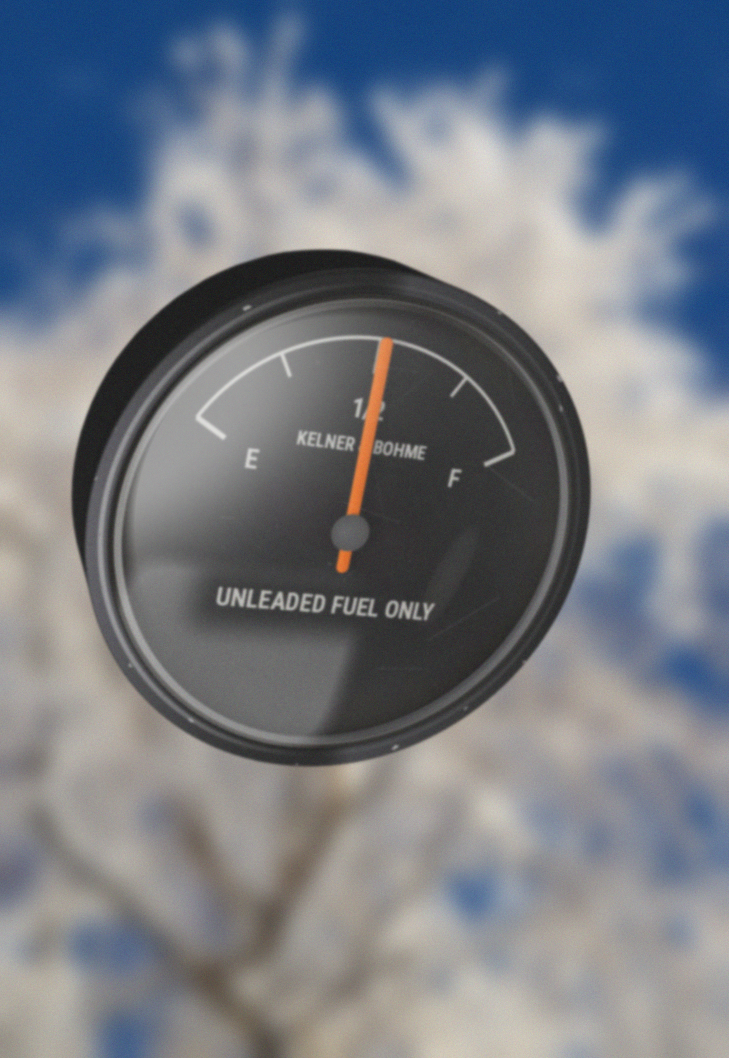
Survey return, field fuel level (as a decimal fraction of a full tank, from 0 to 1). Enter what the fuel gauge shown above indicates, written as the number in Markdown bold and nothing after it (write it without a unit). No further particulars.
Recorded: **0.5**
